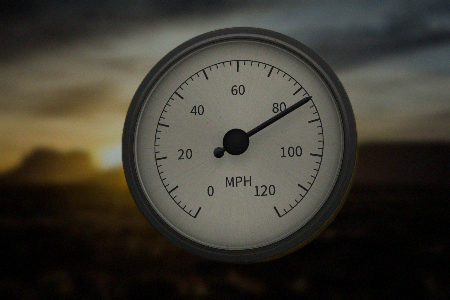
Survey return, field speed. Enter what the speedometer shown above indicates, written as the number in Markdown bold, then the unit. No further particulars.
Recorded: **84** mph
